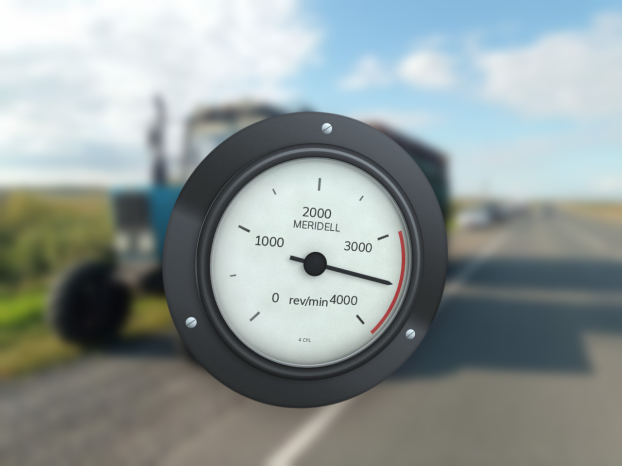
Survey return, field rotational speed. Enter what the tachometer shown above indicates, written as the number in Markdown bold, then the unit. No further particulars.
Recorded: **3500** rpm
